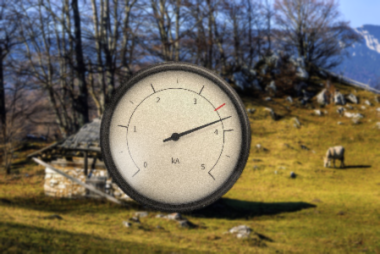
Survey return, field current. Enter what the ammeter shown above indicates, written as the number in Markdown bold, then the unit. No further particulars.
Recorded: **3.75** kA
